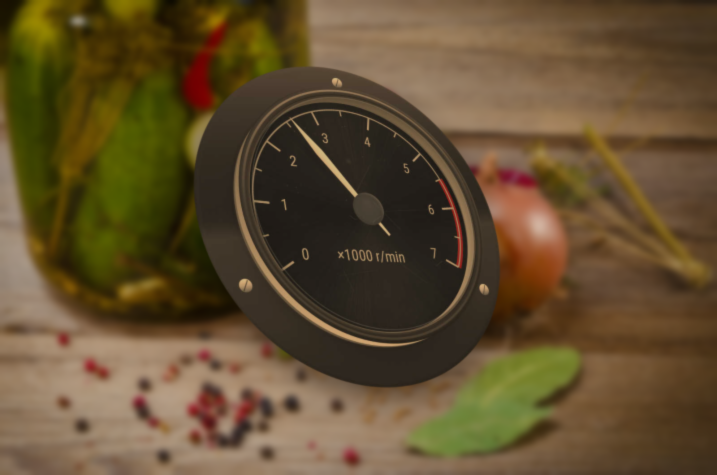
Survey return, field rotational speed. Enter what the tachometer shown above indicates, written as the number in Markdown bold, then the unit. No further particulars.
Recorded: **2500** rpm
